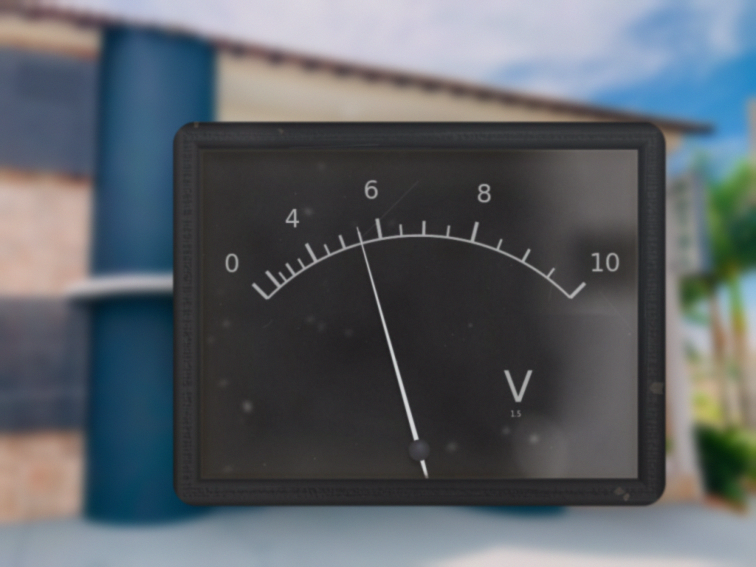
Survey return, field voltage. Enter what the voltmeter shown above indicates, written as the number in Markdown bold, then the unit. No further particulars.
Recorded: **5.5** V
